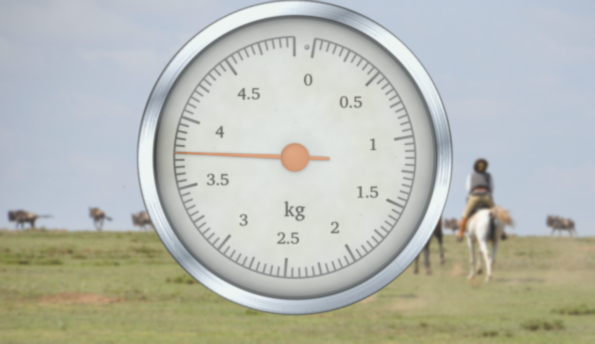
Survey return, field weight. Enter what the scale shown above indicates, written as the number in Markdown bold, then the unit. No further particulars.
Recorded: **3.75** kg
